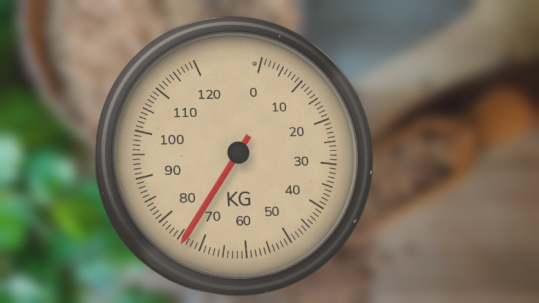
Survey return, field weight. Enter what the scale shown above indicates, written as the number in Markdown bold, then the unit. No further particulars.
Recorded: **74** kg
